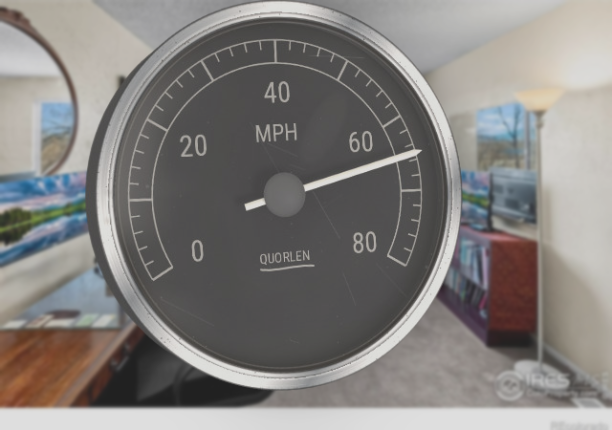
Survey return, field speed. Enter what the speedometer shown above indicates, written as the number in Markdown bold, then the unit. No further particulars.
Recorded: **65** mph
